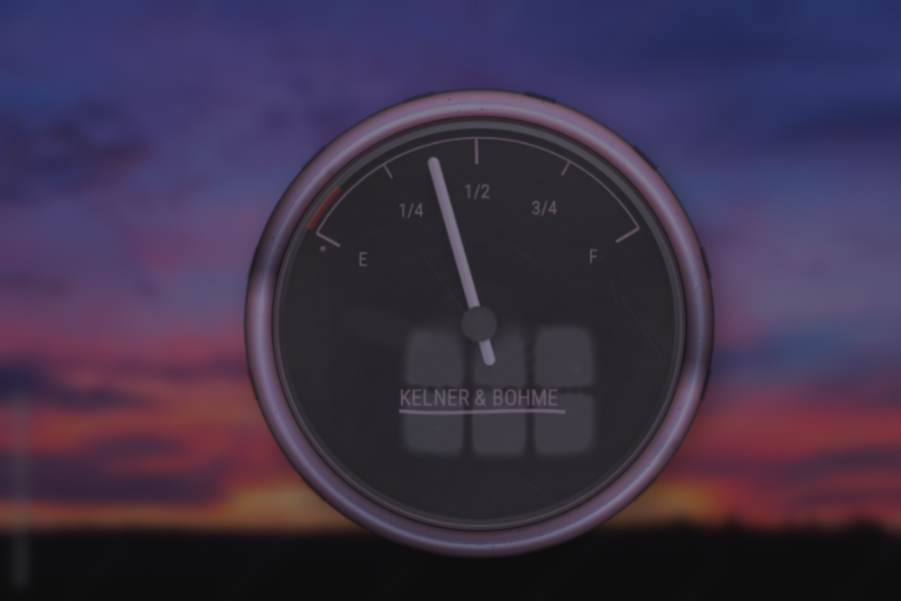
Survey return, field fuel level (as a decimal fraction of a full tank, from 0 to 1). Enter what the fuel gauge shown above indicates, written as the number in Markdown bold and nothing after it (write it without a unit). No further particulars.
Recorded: **0.375**
